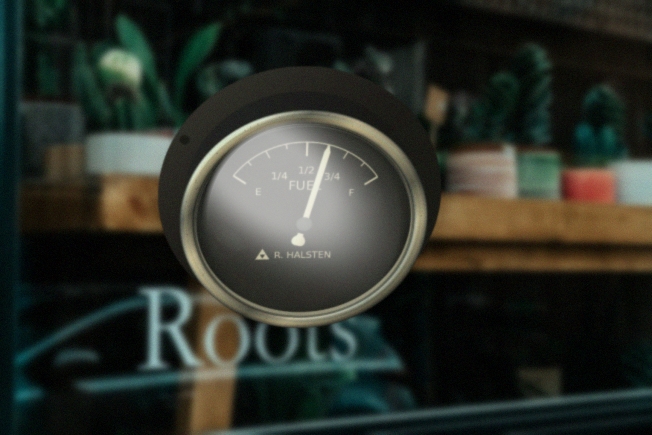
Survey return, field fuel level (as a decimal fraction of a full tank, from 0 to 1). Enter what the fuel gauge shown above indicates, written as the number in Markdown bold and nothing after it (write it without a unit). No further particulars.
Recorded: **0.625**
